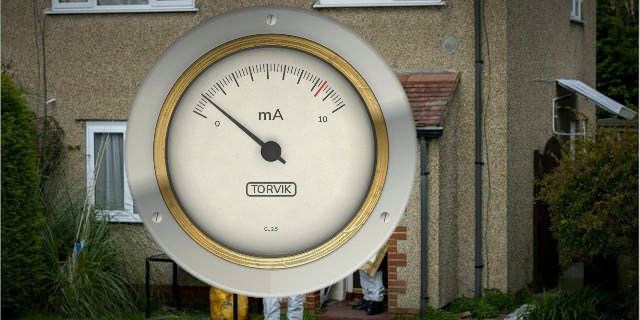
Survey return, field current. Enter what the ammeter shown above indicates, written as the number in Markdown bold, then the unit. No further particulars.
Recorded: **1** mA
